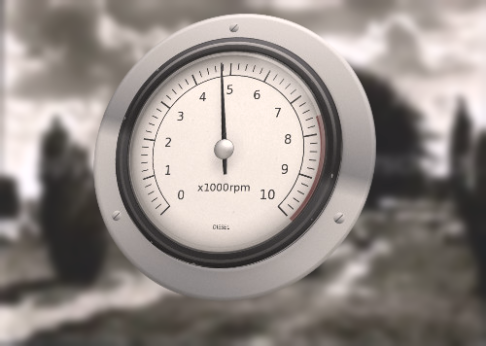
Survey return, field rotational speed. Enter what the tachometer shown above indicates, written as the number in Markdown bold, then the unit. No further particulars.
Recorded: **4800** rpm
